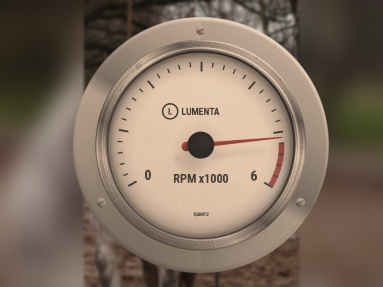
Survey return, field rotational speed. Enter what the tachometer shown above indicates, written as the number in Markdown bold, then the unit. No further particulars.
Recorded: **5100** rpm
